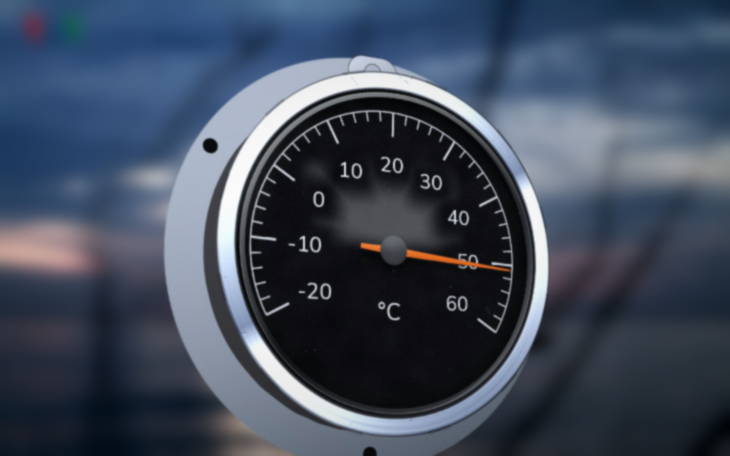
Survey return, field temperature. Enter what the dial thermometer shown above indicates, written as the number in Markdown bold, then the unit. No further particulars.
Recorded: **51** °C
